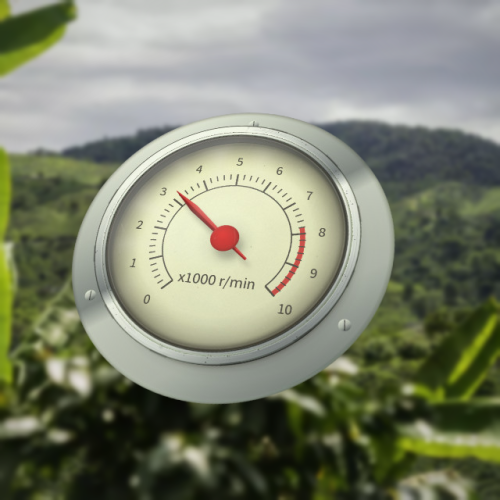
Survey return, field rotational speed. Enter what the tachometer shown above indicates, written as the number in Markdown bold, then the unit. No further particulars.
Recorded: **3200** rpm
